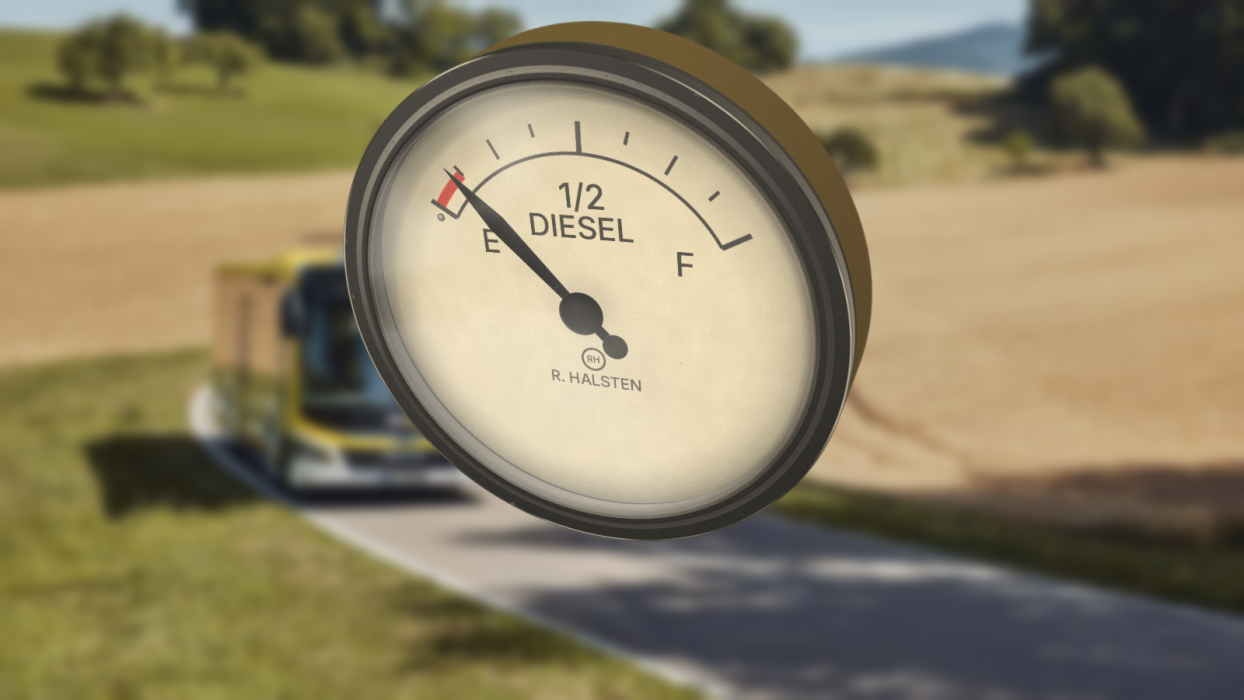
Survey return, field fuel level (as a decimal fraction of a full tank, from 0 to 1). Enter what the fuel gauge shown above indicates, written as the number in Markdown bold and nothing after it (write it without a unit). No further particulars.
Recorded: **0.125**
